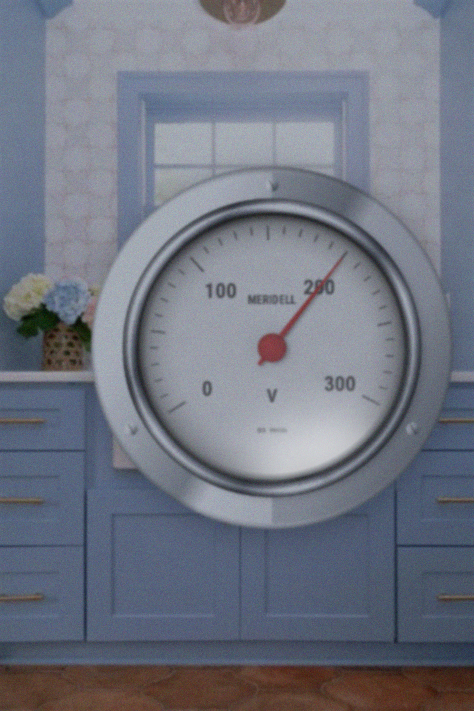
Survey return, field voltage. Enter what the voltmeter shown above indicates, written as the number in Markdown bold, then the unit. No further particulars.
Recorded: **200** V
